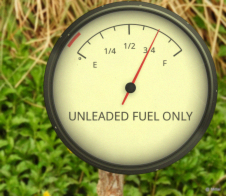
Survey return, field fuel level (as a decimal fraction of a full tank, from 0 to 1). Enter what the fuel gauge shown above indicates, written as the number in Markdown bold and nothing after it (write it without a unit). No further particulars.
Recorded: **0.75**
